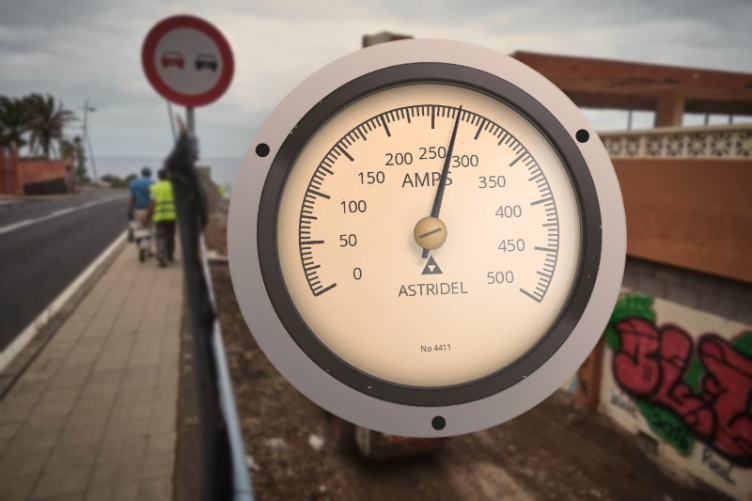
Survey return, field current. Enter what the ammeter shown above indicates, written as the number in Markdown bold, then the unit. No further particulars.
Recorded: **275** A
